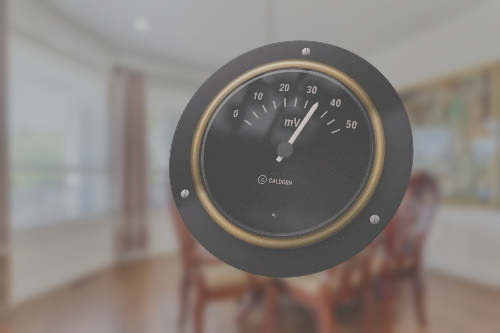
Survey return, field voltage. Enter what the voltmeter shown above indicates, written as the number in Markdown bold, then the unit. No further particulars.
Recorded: **35** mV
